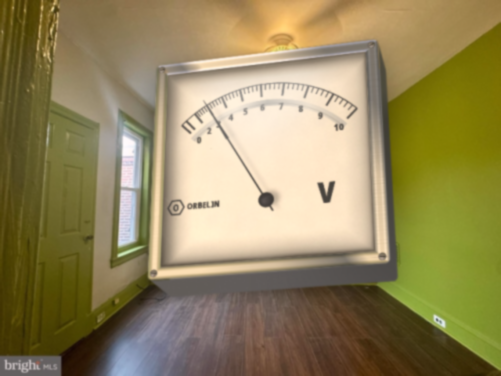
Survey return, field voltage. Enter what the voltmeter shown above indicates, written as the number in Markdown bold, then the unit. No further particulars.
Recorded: **3** V
